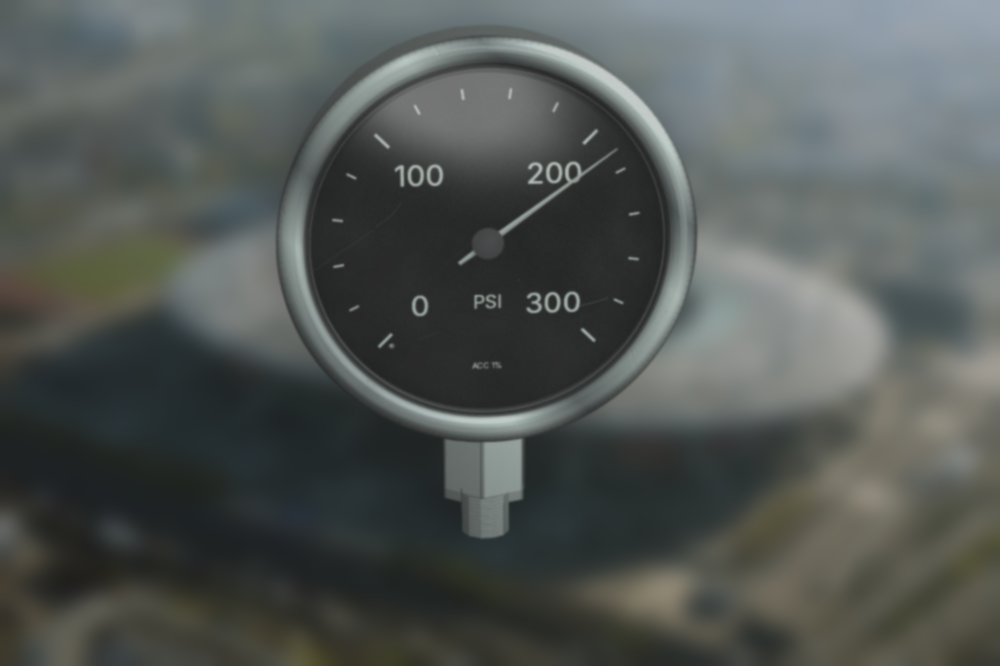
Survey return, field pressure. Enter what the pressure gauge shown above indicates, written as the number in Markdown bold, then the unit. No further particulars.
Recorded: **210** psi
